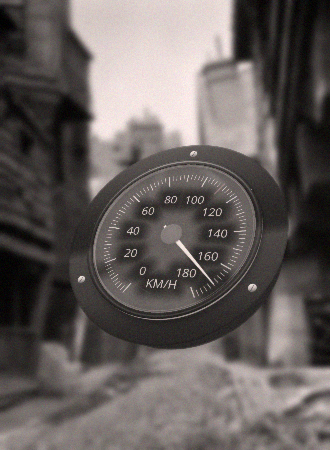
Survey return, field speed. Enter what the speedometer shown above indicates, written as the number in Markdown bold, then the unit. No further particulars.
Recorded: **170** km/h
